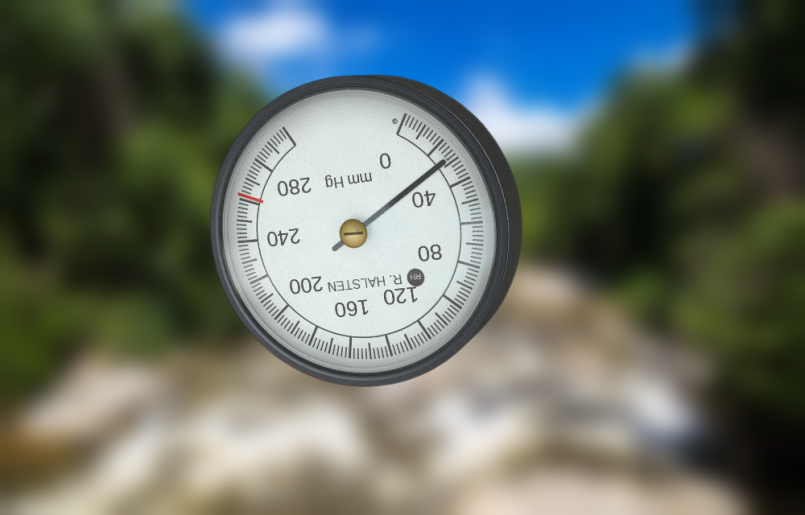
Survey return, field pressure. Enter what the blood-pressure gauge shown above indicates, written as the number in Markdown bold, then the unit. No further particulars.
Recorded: **28** mmHg
